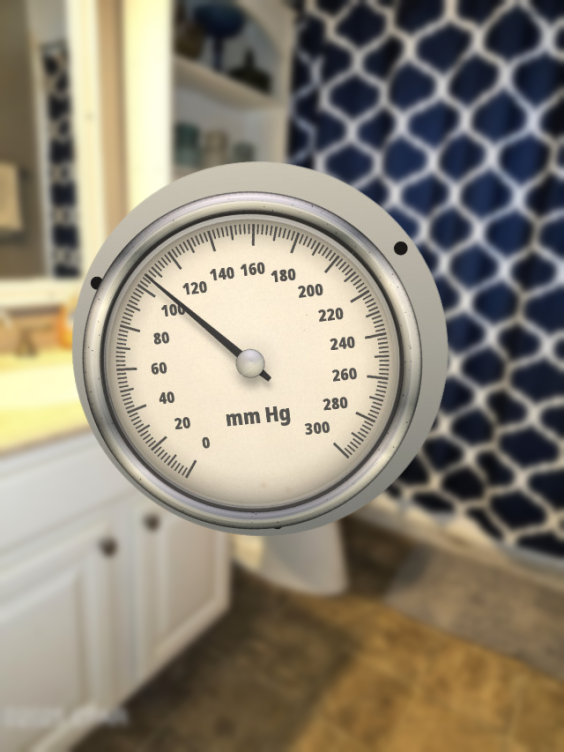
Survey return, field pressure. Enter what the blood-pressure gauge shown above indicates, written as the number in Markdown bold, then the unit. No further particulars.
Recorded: **106** mmHg
